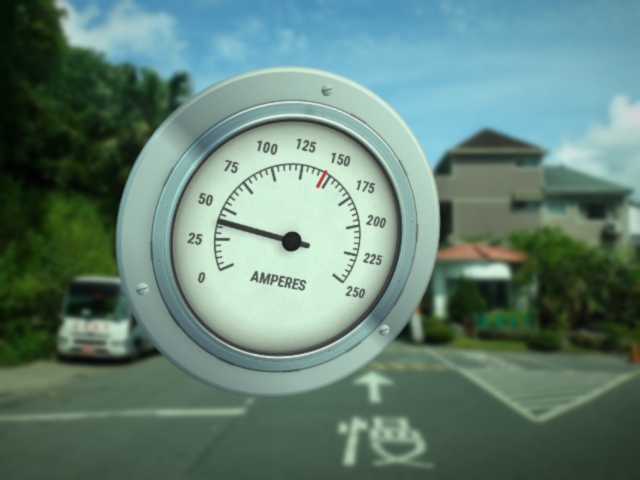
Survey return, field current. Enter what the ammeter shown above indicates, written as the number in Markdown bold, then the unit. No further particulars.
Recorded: **40** A
